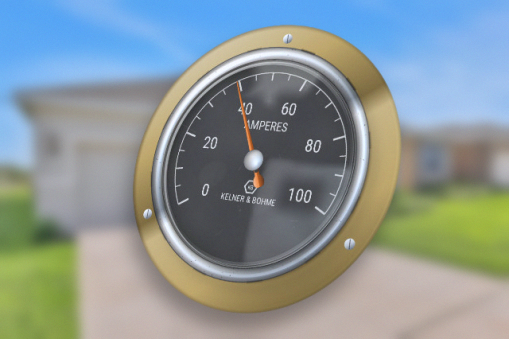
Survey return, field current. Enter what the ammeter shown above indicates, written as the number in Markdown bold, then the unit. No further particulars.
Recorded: **40** A
